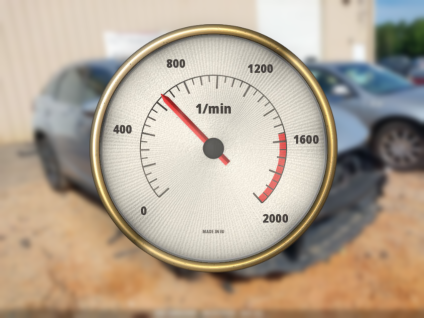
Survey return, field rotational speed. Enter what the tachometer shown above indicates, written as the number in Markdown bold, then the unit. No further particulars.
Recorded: **650** rpm
